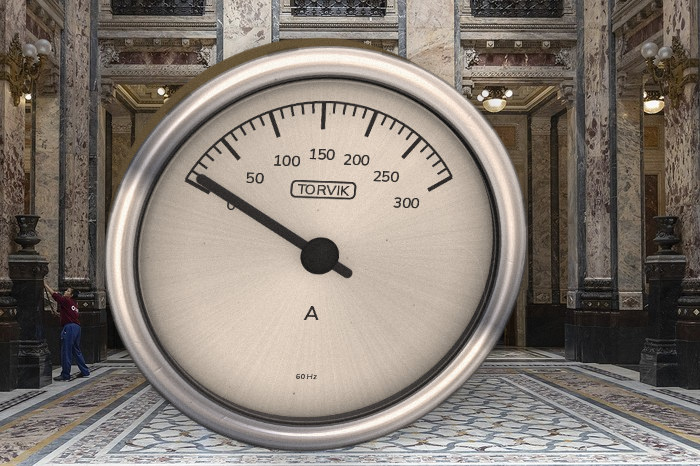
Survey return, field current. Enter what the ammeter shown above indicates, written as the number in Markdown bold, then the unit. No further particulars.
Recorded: **10** A
